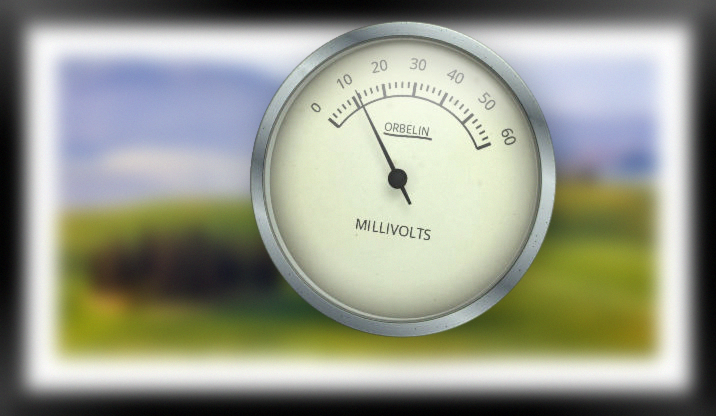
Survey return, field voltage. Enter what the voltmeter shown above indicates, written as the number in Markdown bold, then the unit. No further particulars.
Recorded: **12** mV
